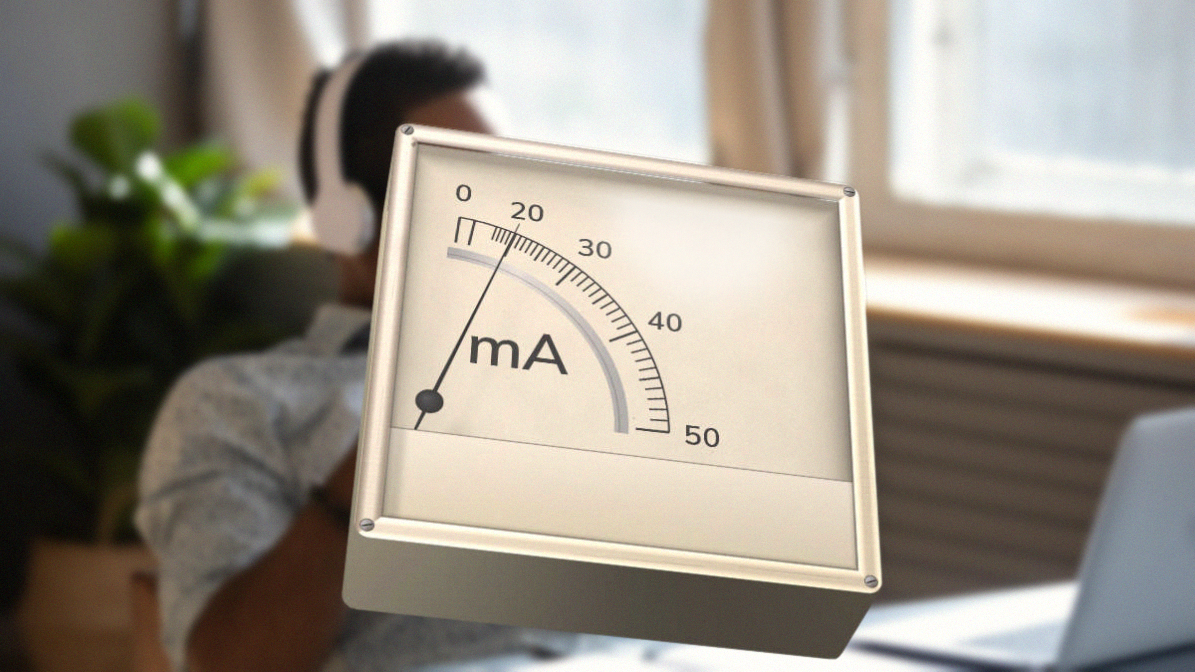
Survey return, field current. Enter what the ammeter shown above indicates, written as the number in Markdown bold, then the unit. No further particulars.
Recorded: **20** mA
